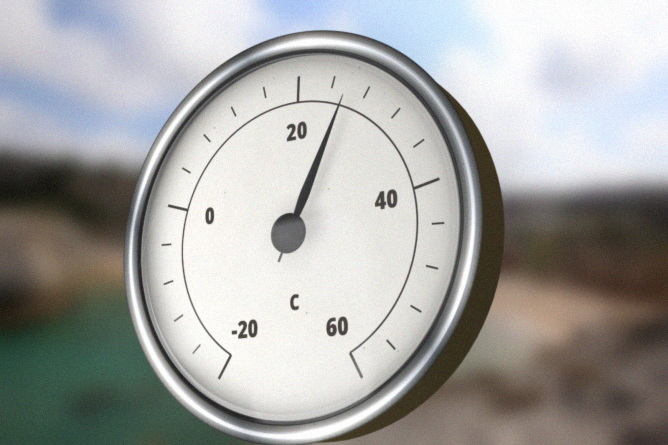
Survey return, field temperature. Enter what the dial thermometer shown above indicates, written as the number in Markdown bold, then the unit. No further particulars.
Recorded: **26** °C
